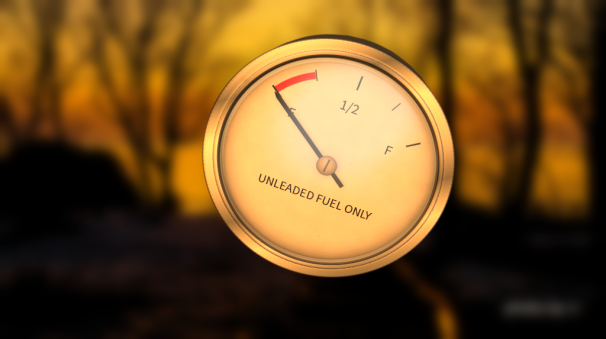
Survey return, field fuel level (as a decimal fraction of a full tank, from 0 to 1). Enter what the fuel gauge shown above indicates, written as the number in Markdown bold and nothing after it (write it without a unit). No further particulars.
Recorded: **0**
